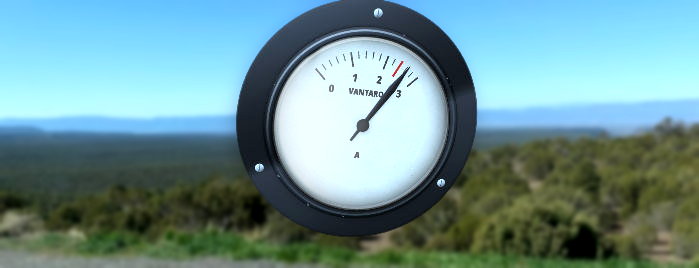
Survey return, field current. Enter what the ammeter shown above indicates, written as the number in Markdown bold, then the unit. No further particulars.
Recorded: **2.6** A
